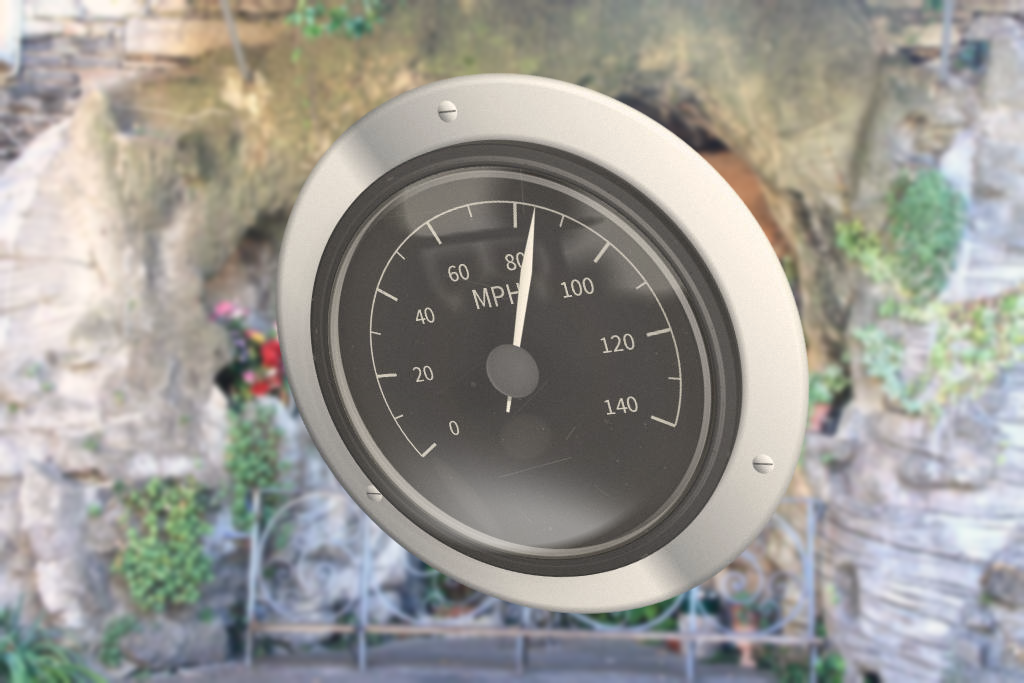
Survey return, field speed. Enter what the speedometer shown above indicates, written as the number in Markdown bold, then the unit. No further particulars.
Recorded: **85** mph
